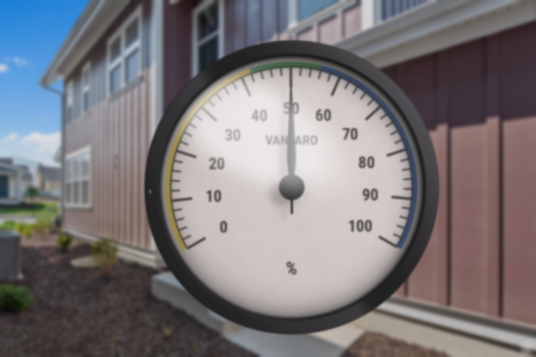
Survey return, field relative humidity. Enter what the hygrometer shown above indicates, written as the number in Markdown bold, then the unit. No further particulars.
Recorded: **50** %
